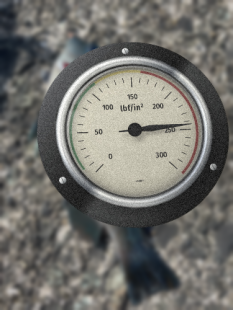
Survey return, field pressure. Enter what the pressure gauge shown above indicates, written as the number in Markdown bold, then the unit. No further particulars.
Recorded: **245** psi
